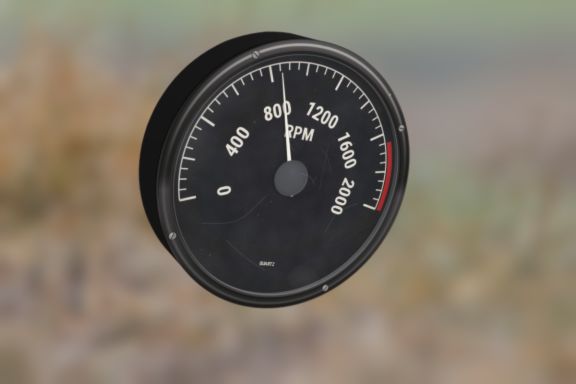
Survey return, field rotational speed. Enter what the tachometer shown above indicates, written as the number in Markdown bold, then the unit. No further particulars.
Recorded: **850** rpm
